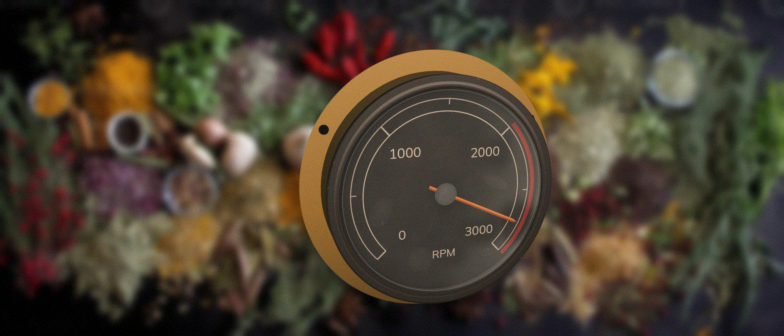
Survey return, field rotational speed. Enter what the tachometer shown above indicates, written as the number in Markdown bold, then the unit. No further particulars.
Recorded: **2750** rpm
